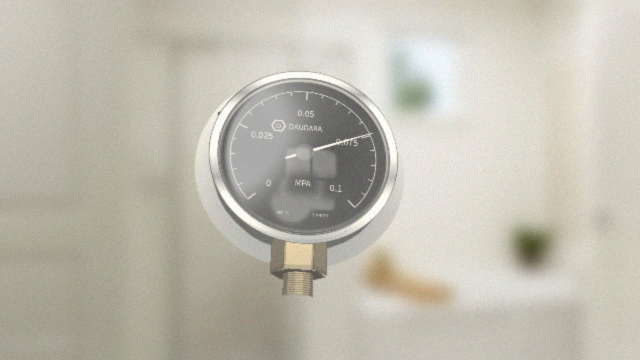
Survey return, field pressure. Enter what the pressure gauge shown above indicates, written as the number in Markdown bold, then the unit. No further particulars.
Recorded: **0.075** MPa
